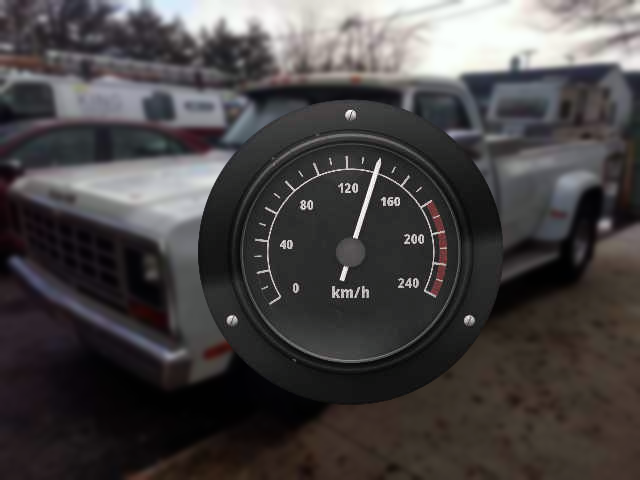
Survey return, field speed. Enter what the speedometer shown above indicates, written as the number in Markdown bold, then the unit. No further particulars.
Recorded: **140** km/h
